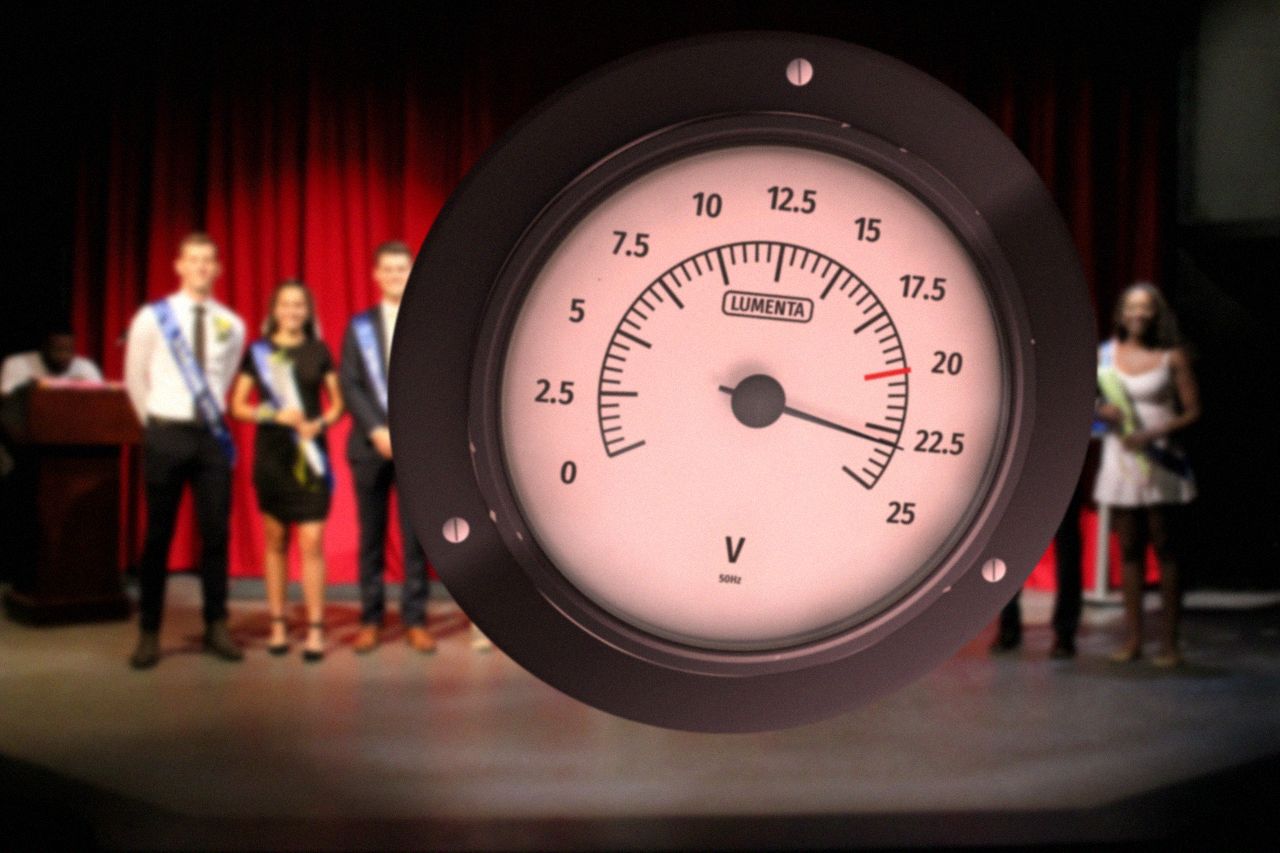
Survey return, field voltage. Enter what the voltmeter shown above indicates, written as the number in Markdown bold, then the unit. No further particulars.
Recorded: **23** V
